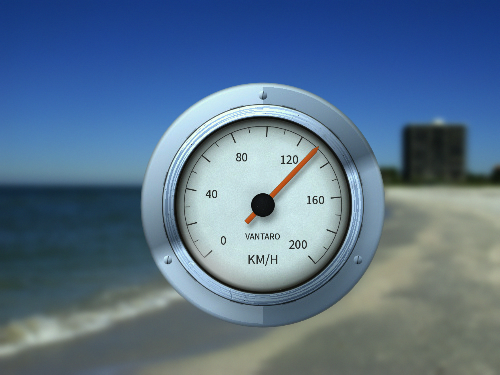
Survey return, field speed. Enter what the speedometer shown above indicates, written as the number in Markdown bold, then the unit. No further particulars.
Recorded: **130** km/h
